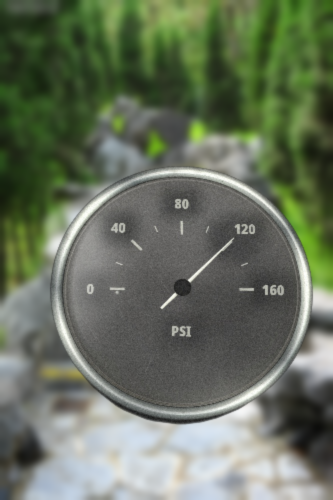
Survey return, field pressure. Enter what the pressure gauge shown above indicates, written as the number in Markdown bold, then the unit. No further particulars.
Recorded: **120** psi
